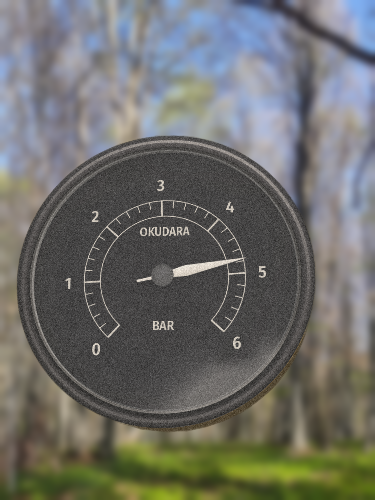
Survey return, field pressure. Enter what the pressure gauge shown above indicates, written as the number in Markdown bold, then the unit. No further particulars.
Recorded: **4.8** bar
